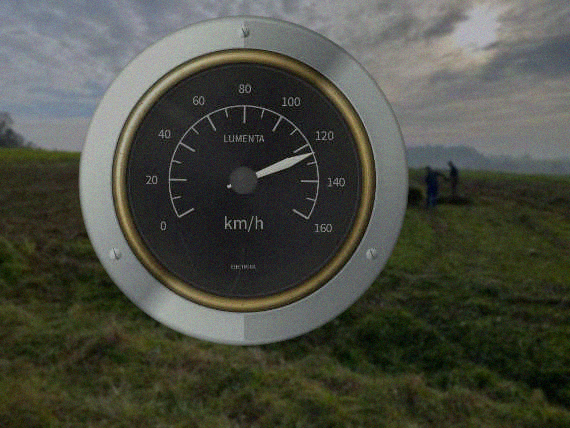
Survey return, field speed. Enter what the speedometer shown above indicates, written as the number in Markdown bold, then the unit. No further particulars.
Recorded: **125** km/h
